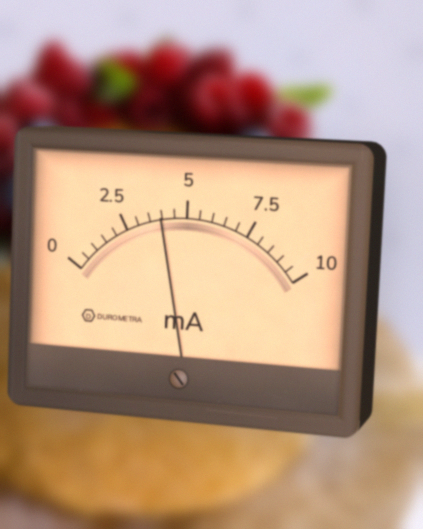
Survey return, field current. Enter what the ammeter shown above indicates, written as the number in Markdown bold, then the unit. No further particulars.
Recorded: **4** mA
